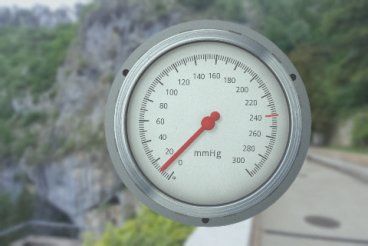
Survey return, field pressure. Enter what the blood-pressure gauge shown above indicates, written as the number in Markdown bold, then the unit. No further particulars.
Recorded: **10** mmHg
